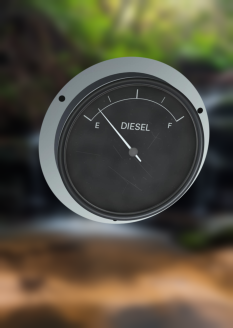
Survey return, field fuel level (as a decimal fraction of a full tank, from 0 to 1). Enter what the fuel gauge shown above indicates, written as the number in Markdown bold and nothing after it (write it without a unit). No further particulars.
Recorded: **0.125**
